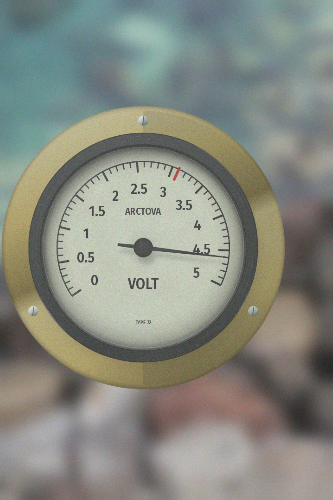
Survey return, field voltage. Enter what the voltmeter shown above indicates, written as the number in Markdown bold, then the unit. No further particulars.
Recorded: **4.6** V
